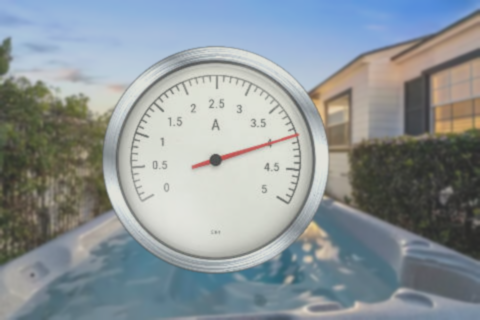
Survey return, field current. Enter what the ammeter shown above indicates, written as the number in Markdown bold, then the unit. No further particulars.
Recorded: **4** A
